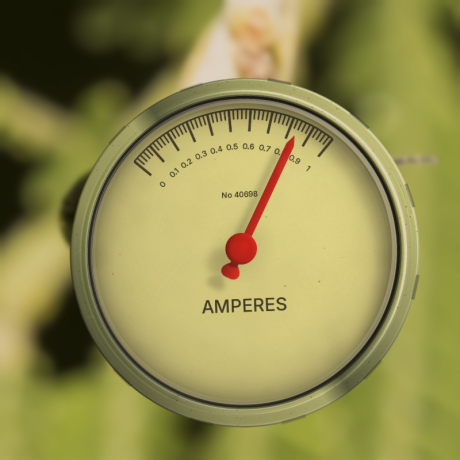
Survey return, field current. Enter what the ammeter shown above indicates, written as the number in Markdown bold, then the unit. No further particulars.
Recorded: **0.84** A
